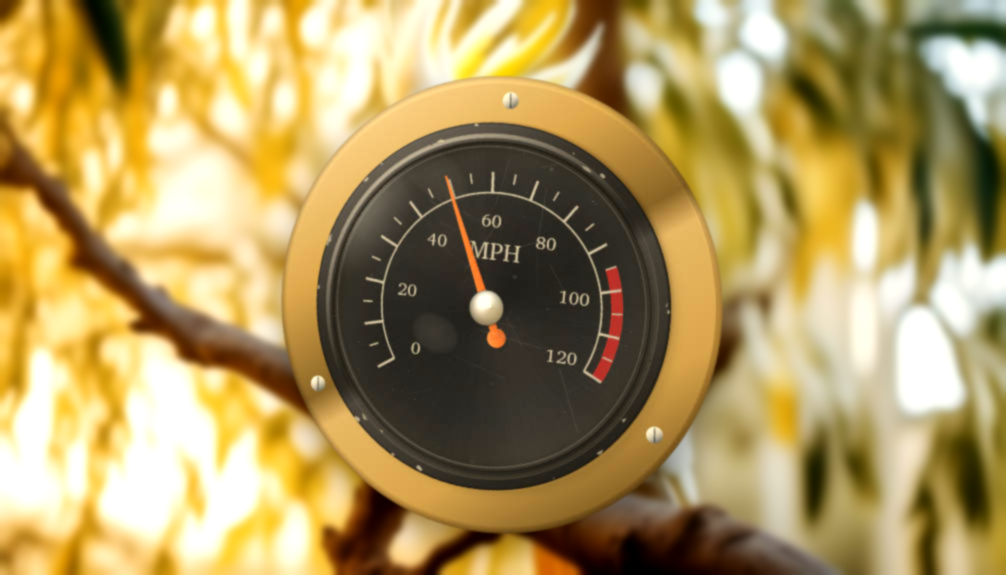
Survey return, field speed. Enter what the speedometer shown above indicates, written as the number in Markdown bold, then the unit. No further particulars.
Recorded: **50** mph
